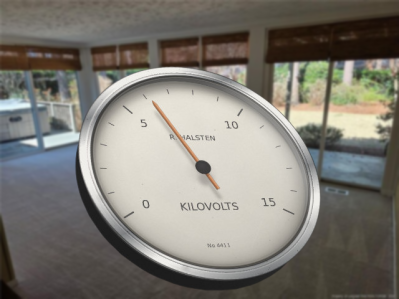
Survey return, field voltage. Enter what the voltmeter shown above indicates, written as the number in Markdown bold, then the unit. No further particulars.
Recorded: **6** kV
